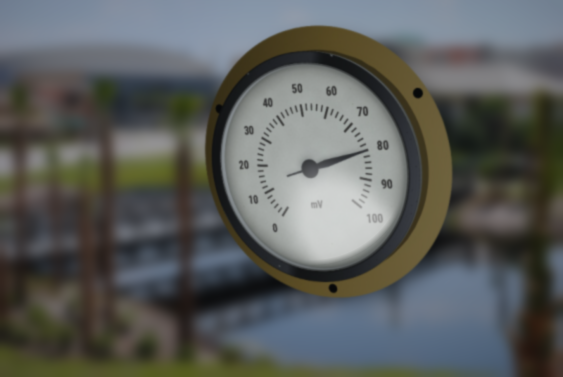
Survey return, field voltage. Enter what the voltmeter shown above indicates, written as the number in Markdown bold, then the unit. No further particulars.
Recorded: **80** mV
